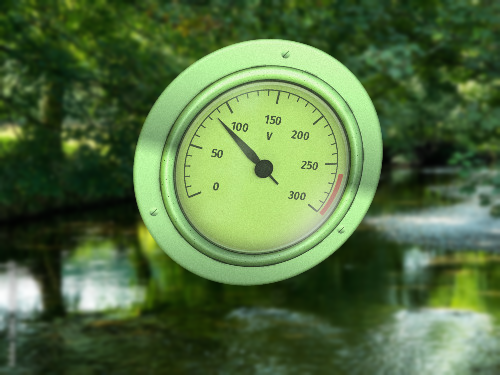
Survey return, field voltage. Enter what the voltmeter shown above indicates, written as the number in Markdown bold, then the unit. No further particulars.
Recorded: **85** V
